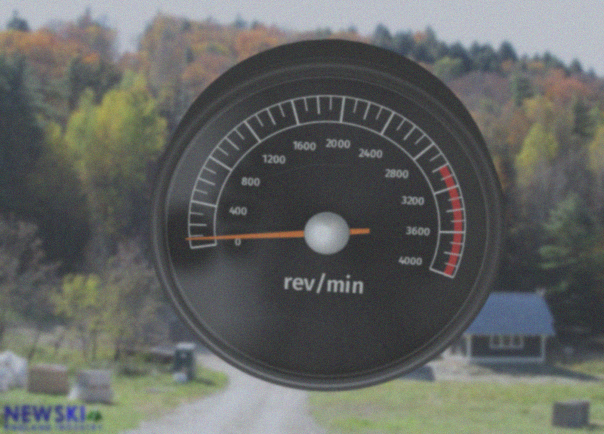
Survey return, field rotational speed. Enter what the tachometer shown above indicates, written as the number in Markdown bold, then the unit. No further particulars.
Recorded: **100** rpm
